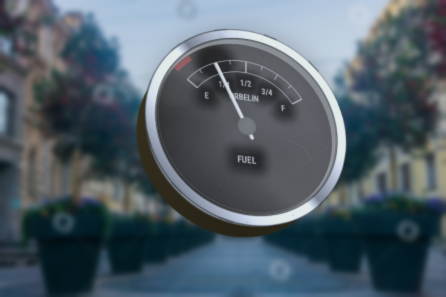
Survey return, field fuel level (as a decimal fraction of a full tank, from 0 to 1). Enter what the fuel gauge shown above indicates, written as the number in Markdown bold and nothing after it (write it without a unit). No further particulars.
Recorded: **0.25**
